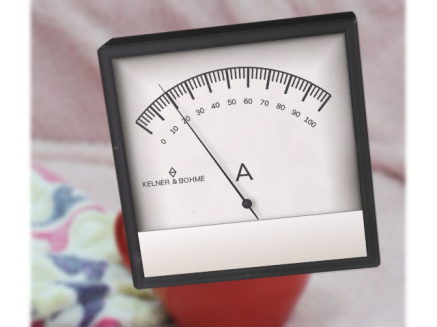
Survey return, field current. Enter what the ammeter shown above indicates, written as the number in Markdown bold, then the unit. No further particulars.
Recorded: **20** A
